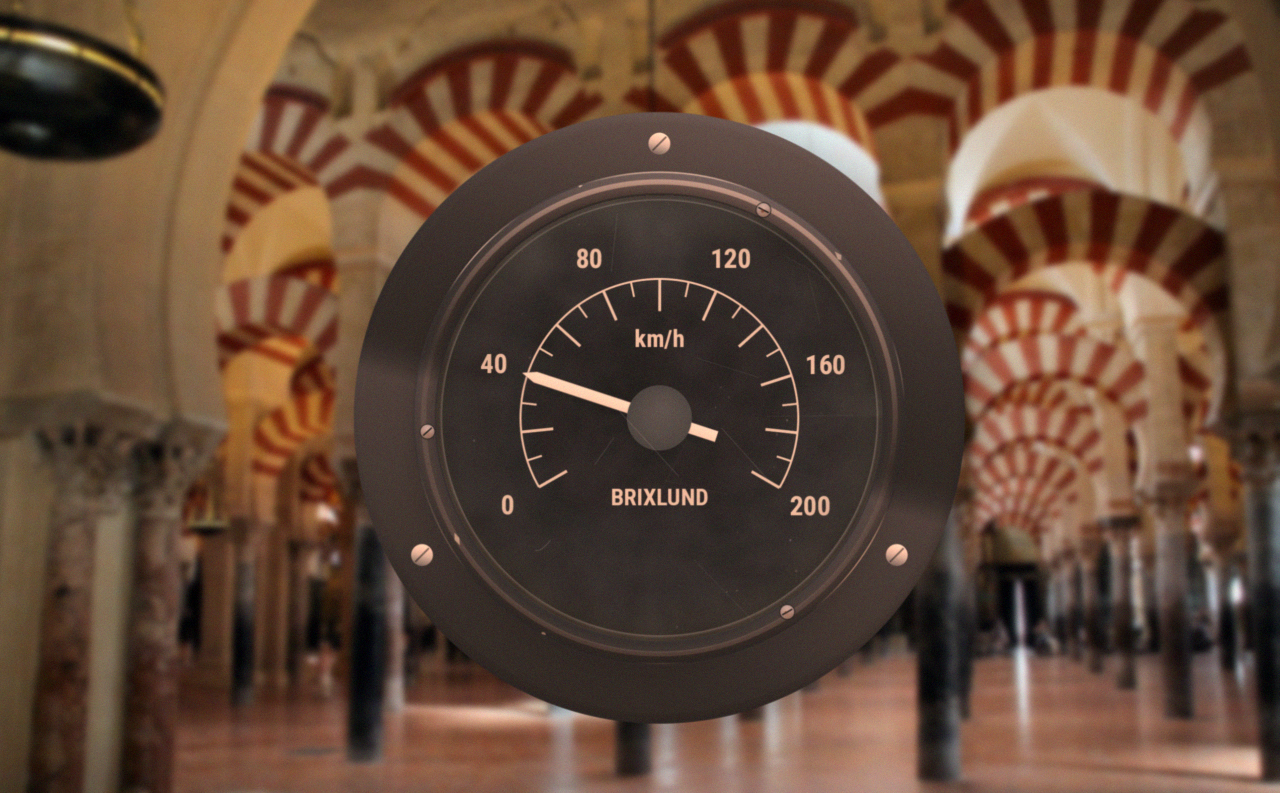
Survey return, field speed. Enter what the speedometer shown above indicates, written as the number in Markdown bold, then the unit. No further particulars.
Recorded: **40** km/h
